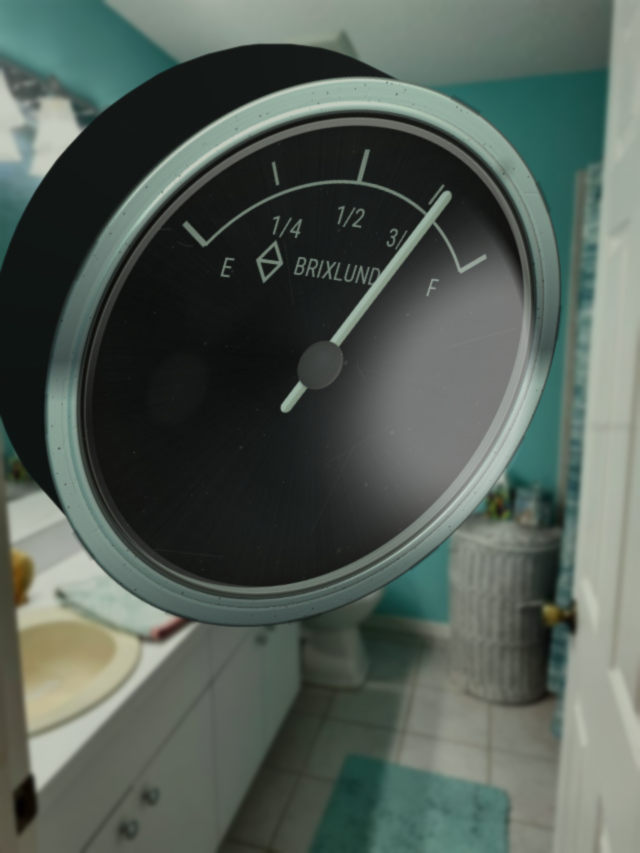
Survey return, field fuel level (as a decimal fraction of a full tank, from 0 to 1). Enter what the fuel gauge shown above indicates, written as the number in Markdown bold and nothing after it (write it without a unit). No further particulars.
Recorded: **0.75**
